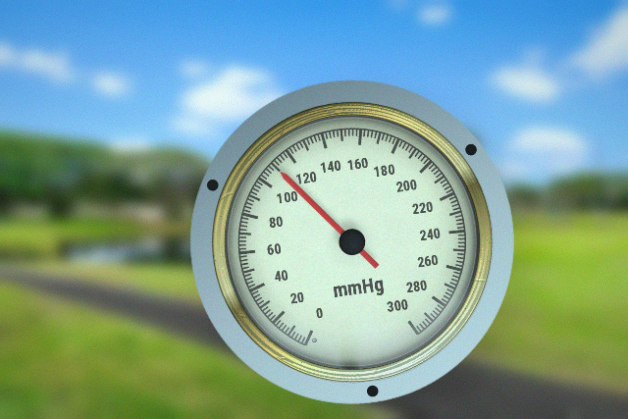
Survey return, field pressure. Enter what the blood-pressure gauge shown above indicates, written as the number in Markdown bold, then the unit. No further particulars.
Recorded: **110** mmHg
